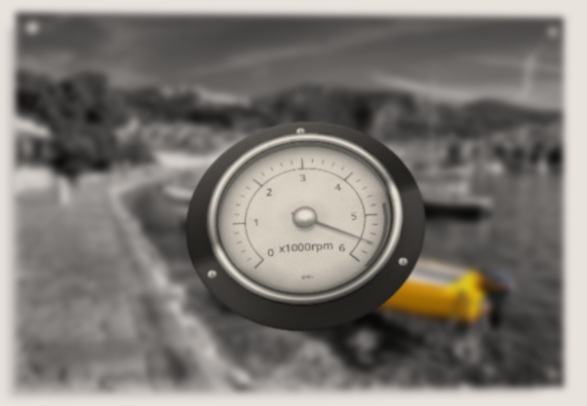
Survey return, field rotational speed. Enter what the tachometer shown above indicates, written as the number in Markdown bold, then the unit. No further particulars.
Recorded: **5600** rpm
